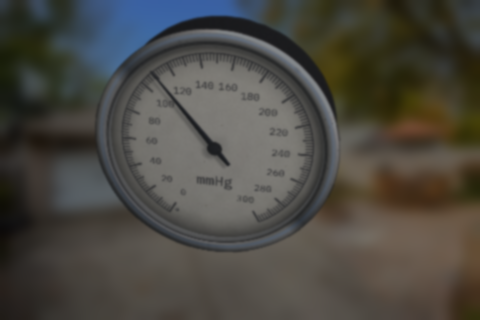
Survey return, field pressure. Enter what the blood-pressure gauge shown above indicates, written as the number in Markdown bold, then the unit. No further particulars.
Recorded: **110** mmHg
